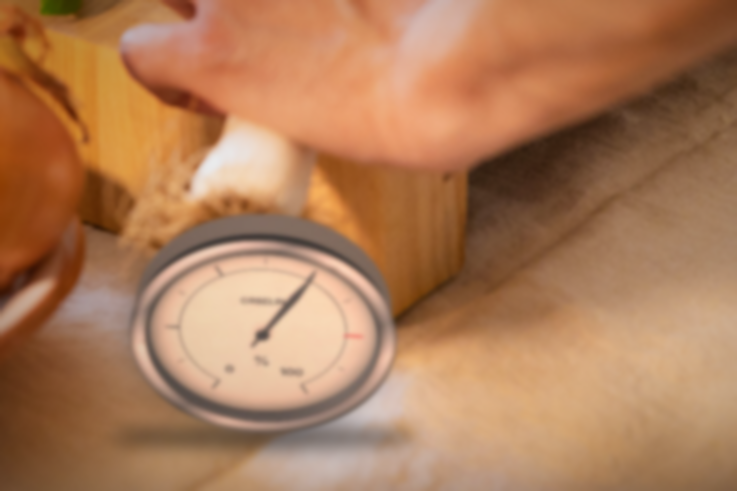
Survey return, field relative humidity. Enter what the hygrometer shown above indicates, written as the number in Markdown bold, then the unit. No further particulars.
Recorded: **60** %
